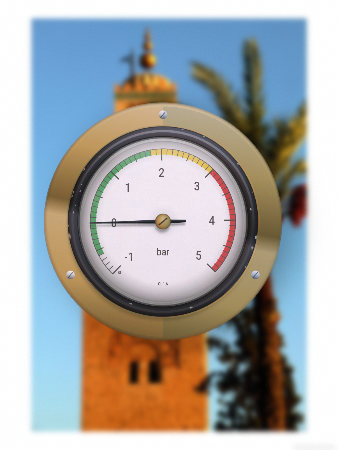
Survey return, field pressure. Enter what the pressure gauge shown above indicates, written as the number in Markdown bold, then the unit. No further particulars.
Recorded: **0** bar
